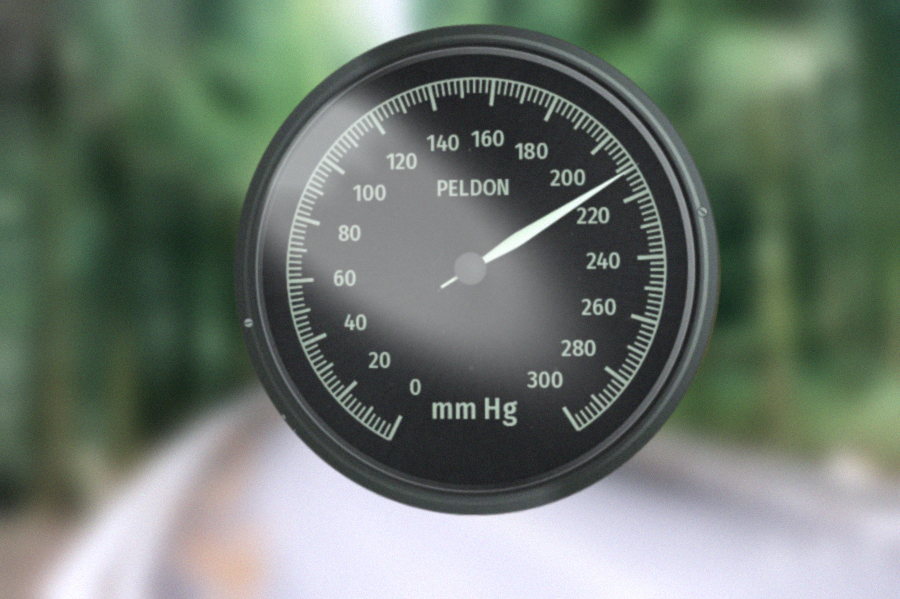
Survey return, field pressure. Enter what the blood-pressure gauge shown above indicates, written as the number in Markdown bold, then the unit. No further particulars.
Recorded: **212** mmHg
